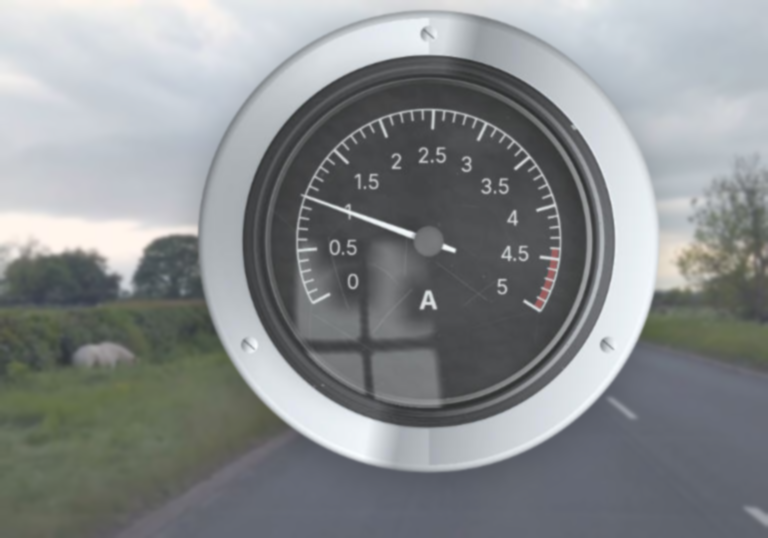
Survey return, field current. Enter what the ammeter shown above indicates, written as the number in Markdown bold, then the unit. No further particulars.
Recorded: **1** A
